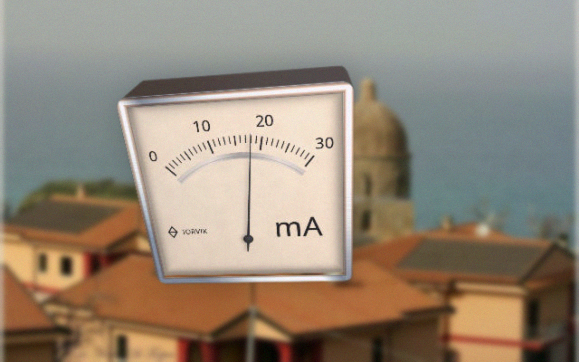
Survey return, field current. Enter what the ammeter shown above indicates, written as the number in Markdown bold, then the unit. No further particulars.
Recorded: **18** mA
